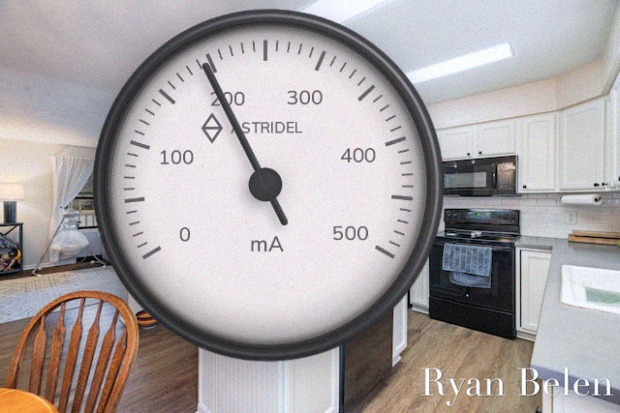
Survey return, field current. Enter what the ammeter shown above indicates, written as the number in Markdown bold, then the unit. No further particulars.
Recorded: **195** mA
